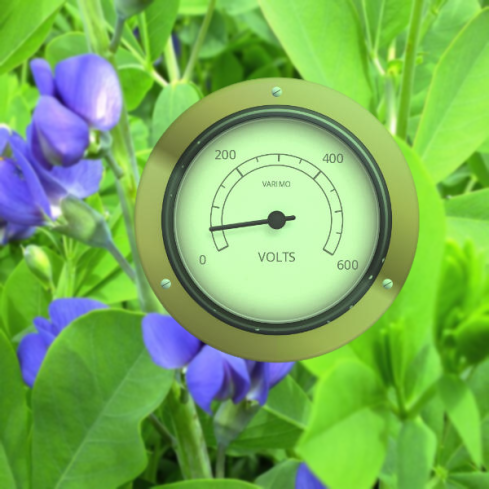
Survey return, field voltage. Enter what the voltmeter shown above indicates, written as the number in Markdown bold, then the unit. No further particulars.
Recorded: **50** V
